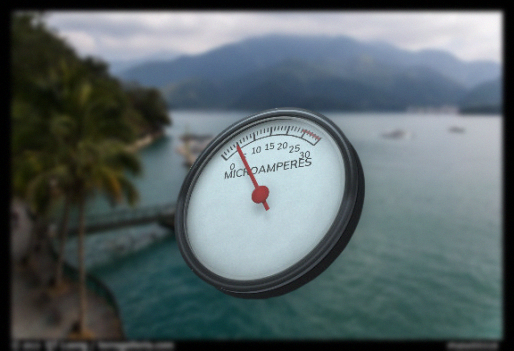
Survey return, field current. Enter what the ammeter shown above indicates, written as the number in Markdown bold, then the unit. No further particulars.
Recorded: **5** µA
